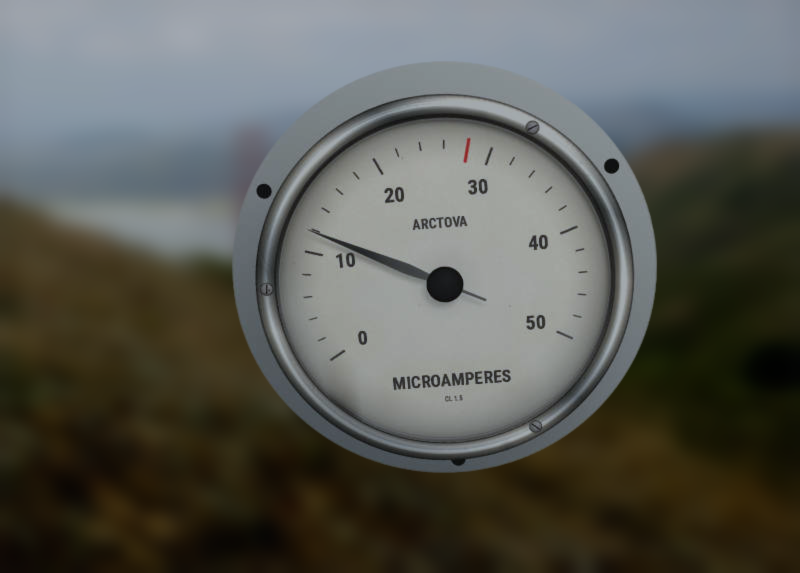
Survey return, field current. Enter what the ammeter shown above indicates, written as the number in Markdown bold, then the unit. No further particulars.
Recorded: **12** µA
